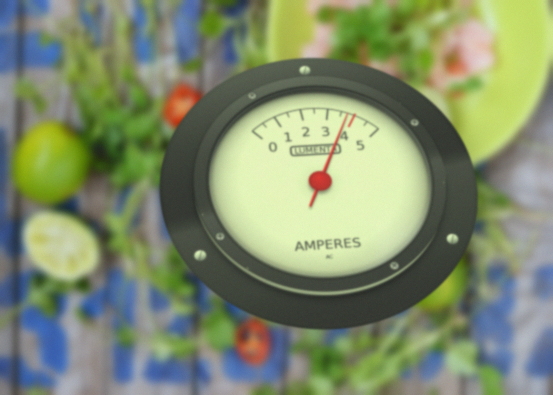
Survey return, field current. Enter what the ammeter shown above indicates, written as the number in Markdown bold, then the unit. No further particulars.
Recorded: **3.75** A
